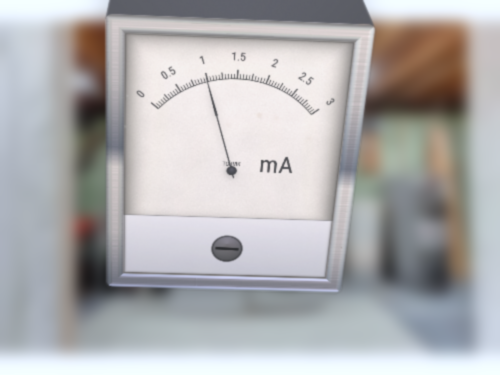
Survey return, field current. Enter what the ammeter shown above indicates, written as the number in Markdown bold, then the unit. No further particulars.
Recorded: **1** mA
